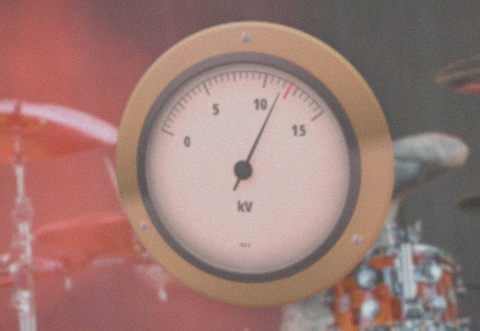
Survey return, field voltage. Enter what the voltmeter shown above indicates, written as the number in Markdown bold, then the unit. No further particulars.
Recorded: **11.5** kV
